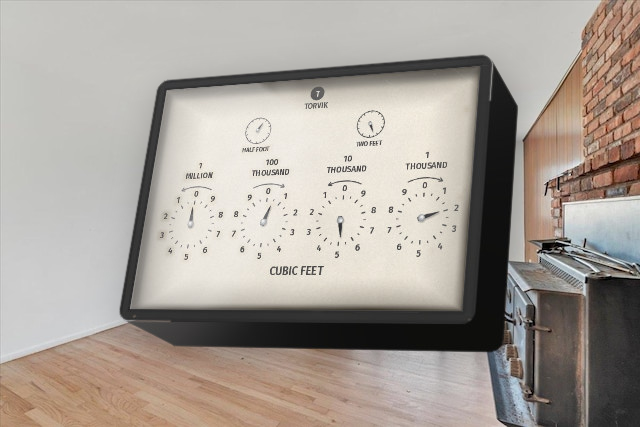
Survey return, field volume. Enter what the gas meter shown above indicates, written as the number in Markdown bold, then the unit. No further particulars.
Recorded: **5200** ft³
